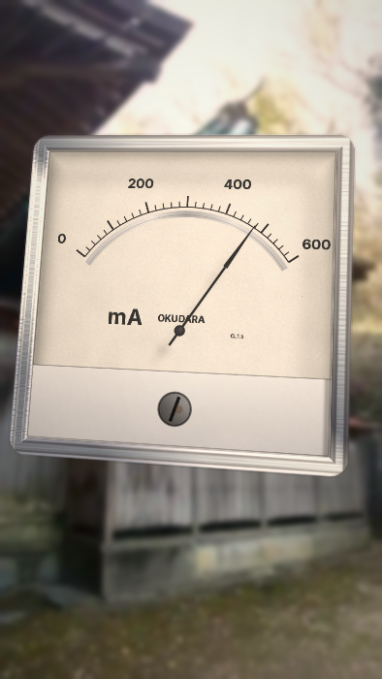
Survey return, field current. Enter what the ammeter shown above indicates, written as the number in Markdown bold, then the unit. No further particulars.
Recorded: **480** mA
